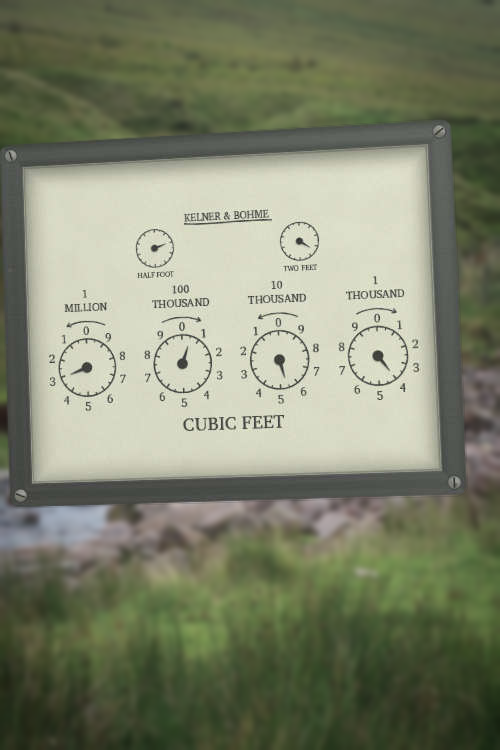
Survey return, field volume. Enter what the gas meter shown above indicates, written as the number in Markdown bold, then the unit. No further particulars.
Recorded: **305400** ft³
